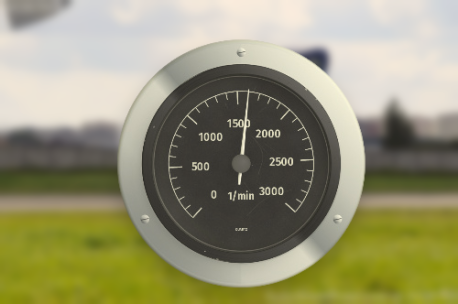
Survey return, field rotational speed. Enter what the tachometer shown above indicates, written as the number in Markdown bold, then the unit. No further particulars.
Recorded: **1600** rpm
